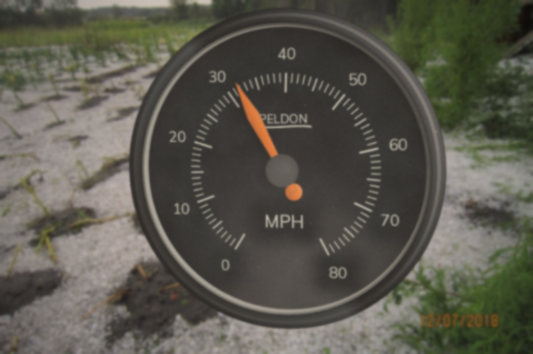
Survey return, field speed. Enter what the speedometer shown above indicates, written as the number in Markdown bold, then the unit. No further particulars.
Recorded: **32** mph
